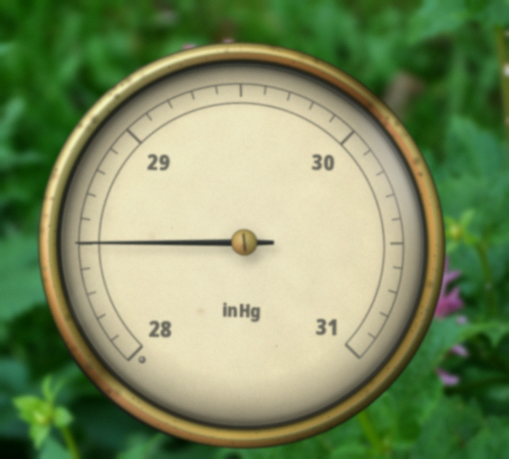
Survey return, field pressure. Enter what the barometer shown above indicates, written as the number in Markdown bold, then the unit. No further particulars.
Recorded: **28.5** inHg
